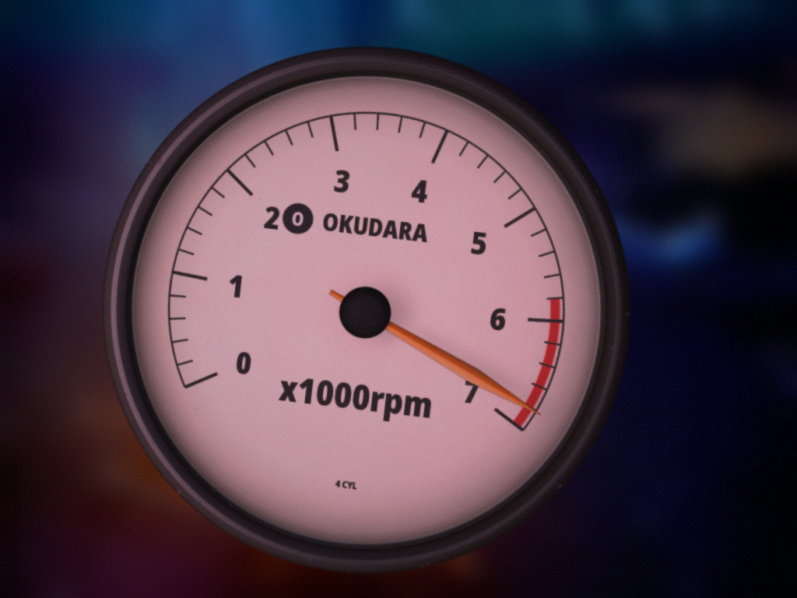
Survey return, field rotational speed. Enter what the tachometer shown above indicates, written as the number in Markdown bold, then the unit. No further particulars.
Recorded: **6800** rpm
